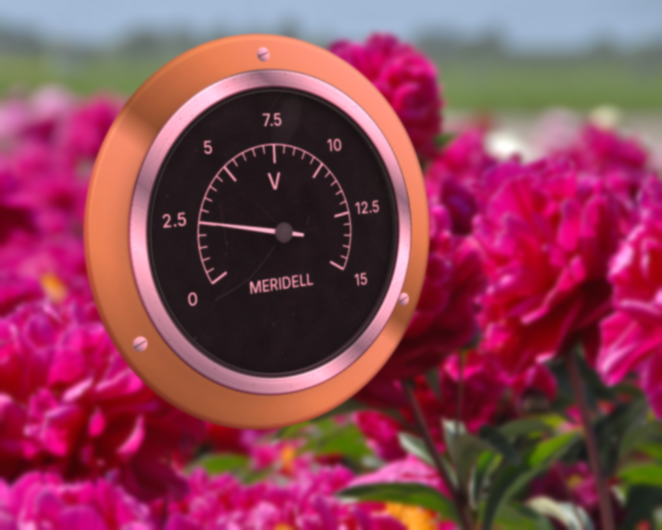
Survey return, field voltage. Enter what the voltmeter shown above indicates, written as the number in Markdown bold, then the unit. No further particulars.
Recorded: **2.5** V
